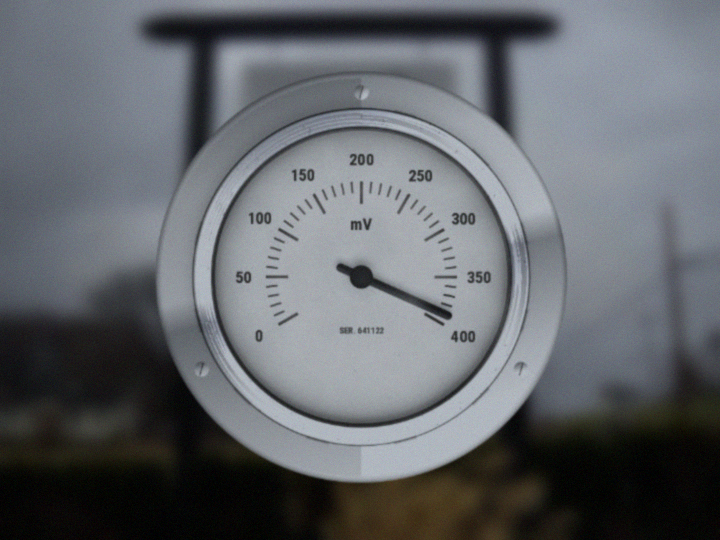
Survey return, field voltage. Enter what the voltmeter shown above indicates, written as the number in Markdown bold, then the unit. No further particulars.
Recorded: **390** mV
